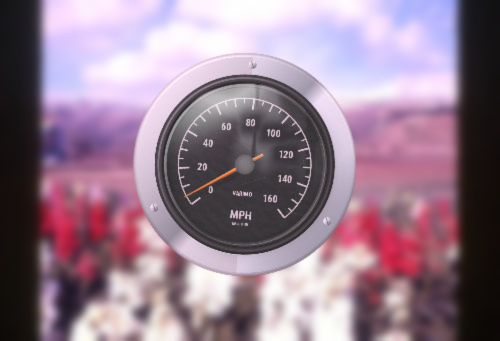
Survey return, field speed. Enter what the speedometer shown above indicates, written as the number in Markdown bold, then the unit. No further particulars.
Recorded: **5** mph
